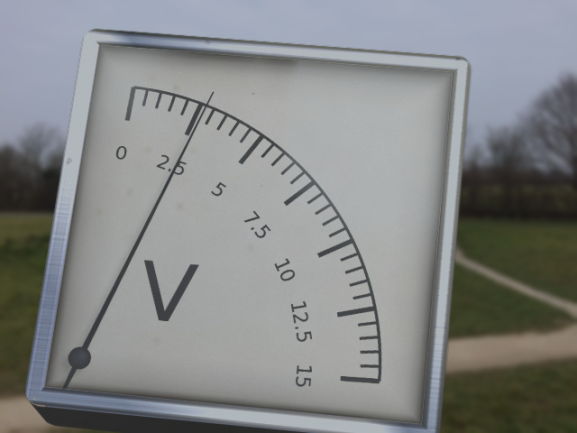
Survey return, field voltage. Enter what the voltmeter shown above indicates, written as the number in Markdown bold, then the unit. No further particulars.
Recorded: **2.75** V
